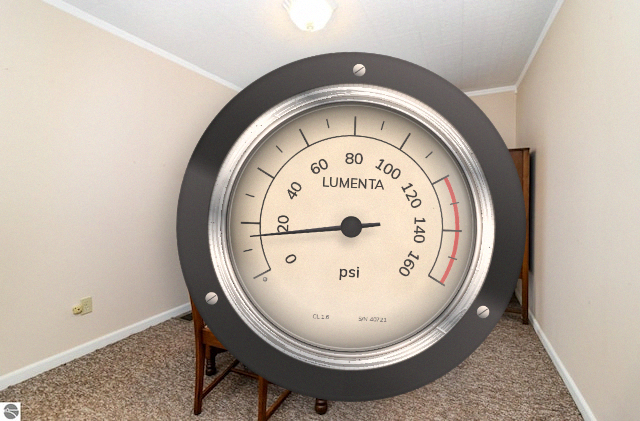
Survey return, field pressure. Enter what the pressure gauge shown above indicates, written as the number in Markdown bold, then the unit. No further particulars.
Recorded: **15** psi
